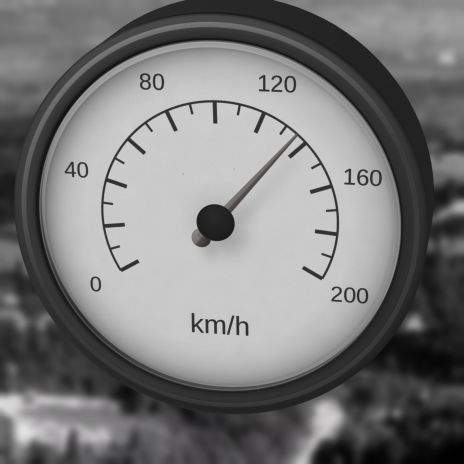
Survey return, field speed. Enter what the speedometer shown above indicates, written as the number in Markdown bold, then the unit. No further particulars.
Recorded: **135** km/h
